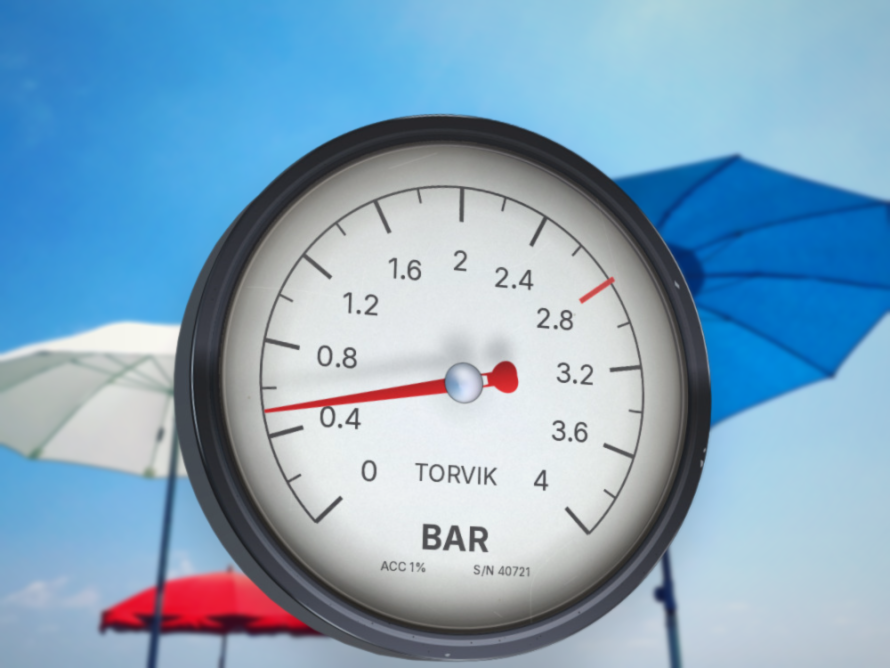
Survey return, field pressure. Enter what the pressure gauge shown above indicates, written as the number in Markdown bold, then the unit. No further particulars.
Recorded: **0.5** bar
